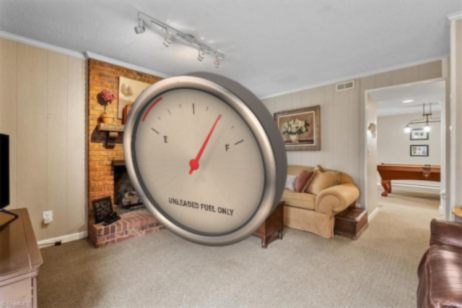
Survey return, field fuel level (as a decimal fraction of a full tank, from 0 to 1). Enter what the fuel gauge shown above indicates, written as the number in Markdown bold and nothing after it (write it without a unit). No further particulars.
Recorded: **0.75**
